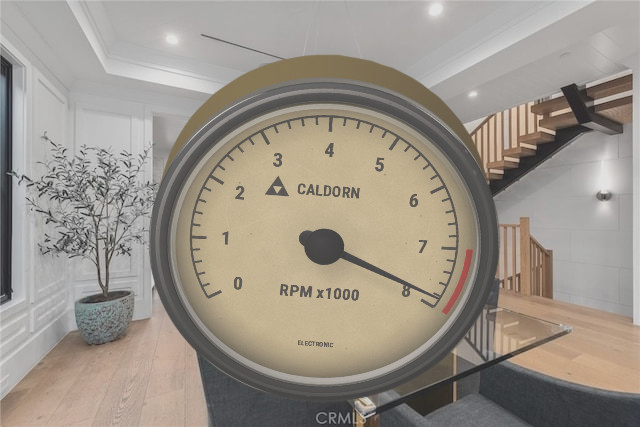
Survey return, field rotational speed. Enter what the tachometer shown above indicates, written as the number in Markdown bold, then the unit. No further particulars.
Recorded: **7800** rpm
